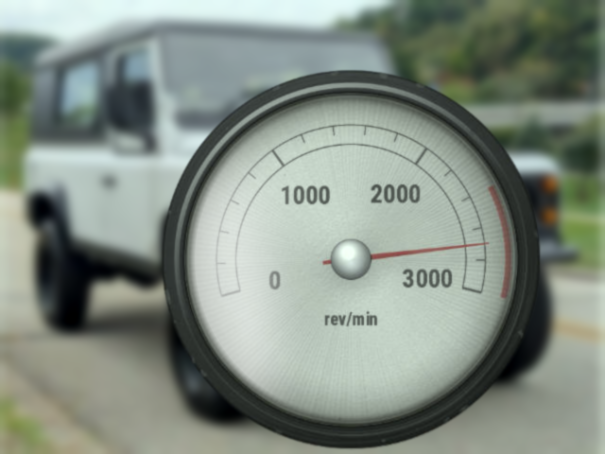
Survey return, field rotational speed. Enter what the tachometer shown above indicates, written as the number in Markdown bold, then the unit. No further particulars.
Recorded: **2700** rpm
